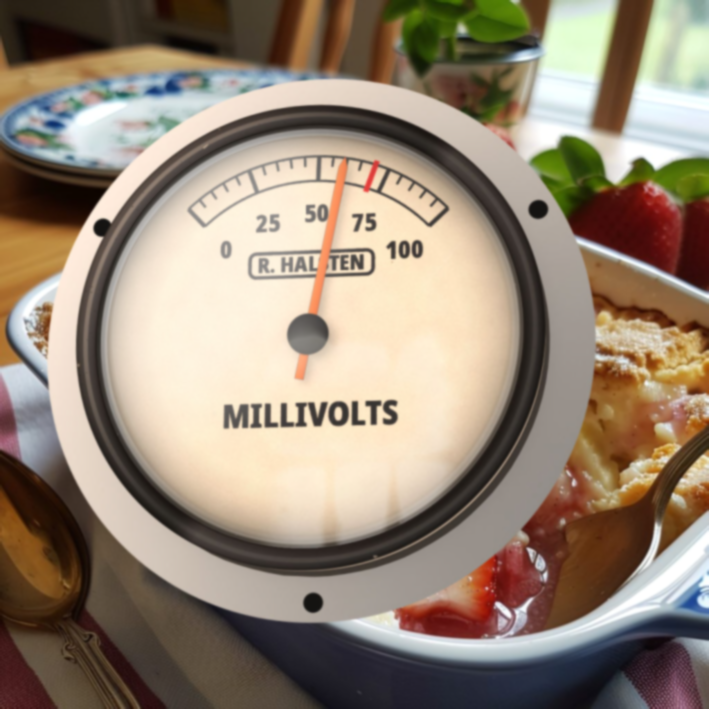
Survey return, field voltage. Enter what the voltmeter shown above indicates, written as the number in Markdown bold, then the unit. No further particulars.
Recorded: **60** mV
